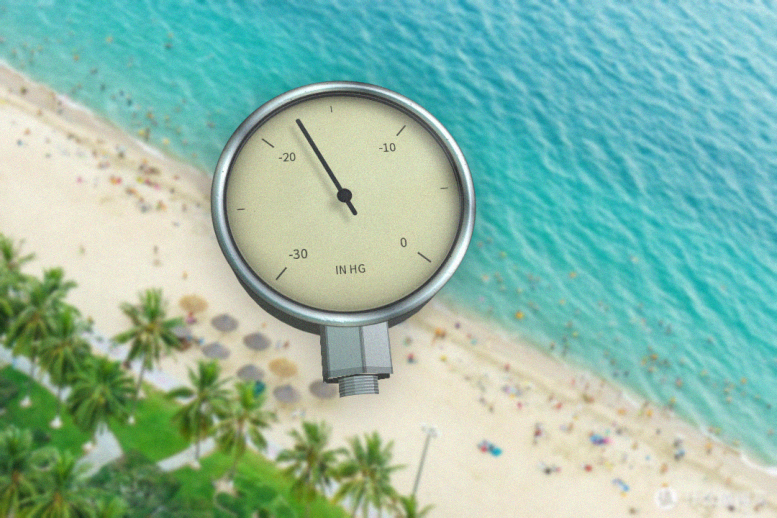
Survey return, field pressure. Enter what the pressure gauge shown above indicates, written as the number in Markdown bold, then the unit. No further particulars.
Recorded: **-17.5** inHg
